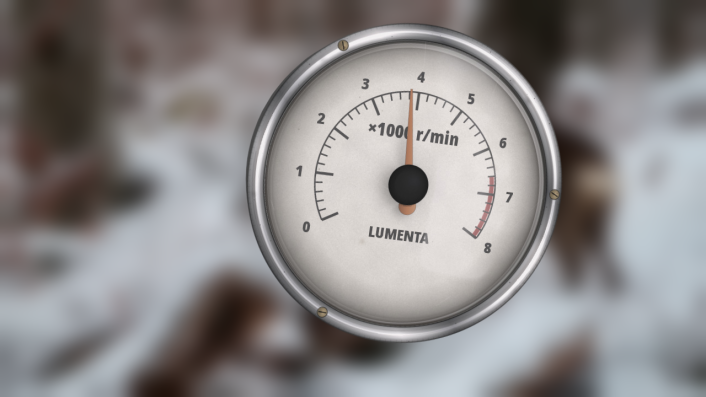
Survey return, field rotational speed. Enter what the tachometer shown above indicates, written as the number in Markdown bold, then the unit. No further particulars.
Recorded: **3800** rpm
